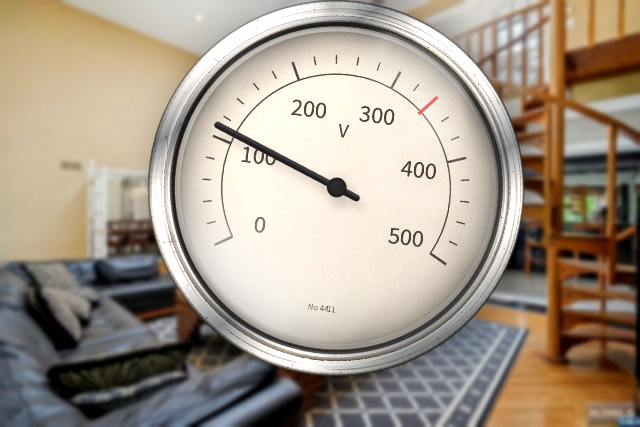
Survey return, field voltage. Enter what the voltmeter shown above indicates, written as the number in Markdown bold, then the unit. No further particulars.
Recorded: **110** V
